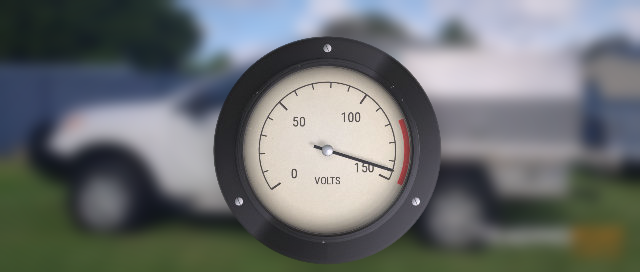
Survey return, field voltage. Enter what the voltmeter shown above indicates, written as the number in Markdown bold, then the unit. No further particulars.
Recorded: **145** V
